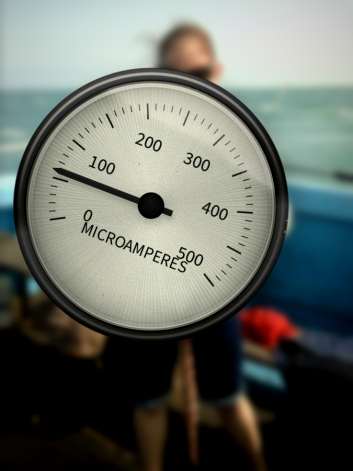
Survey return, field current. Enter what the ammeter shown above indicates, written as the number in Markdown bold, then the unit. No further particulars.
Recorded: **60** µA
